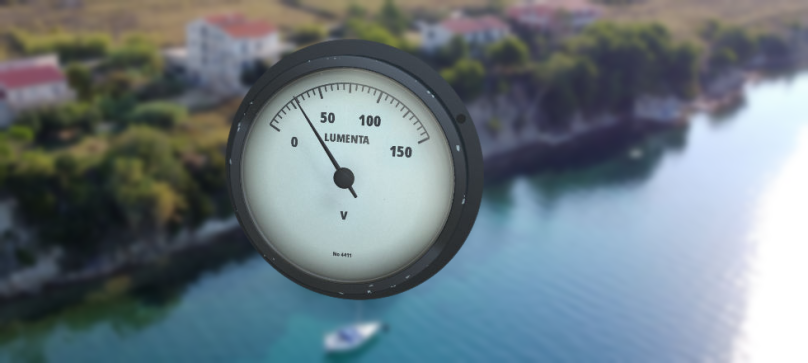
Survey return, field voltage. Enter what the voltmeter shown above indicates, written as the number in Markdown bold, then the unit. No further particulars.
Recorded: **30** V
